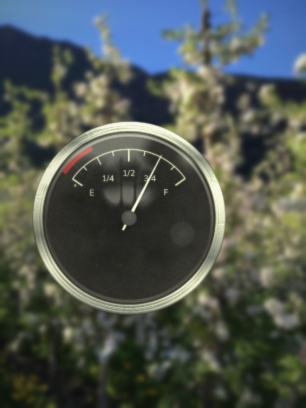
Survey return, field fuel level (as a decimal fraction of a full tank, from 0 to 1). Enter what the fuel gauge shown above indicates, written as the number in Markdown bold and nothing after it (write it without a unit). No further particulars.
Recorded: **0.75**
